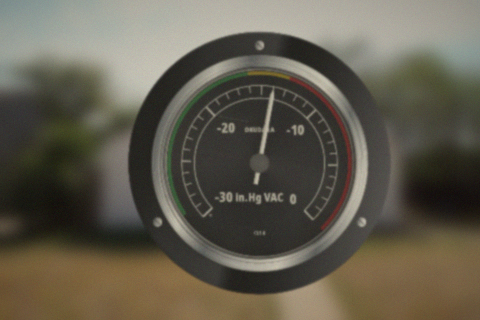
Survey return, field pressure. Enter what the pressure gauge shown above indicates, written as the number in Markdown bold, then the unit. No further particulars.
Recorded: **-14** inHg
